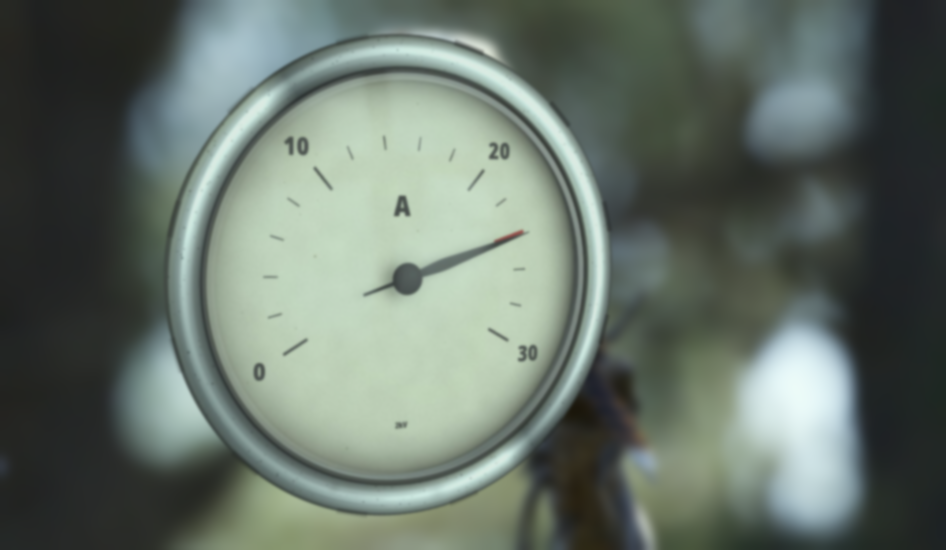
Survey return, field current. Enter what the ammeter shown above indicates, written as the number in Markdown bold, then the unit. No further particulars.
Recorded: **24** A
